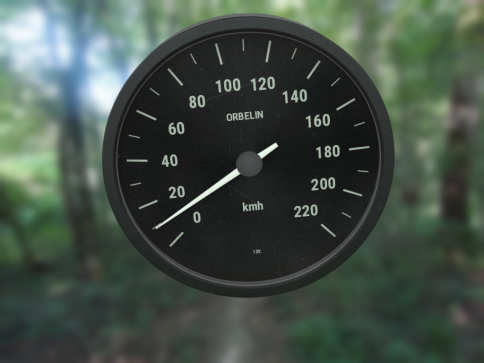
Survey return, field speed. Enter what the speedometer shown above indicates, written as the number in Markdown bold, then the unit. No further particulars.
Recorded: **10** km/h
